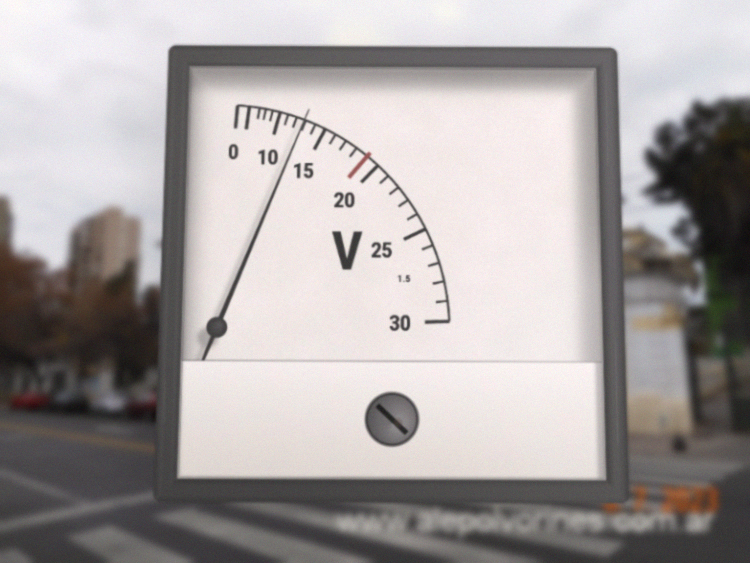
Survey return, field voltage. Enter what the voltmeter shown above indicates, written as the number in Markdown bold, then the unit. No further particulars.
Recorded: **13** V
